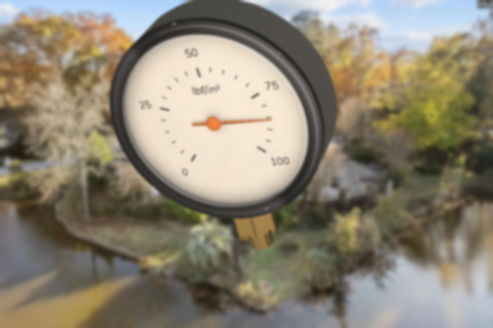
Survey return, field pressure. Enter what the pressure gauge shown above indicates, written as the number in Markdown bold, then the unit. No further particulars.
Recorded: **85** psi
